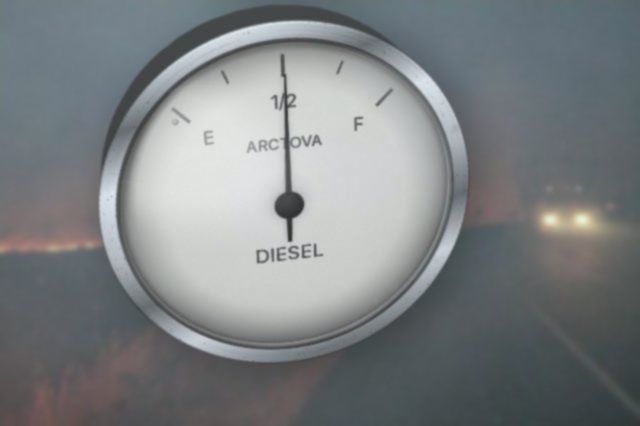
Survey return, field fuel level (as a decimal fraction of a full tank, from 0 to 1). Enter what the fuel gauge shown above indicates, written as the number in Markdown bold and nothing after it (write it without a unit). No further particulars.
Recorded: **0.5**
